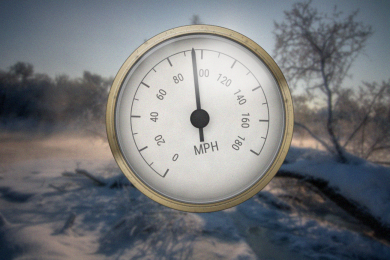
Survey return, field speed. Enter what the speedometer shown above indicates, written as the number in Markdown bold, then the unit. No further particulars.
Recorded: **95** mph
